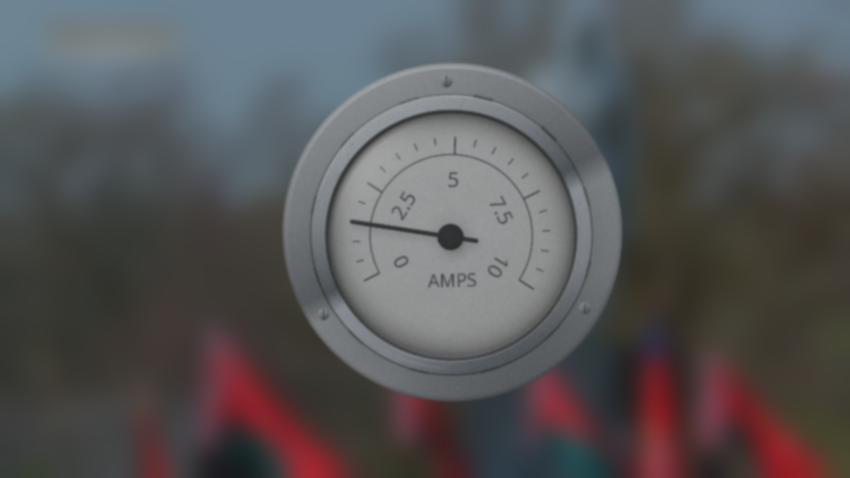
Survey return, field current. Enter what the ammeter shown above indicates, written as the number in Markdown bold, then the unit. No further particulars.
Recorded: **1.5** A
